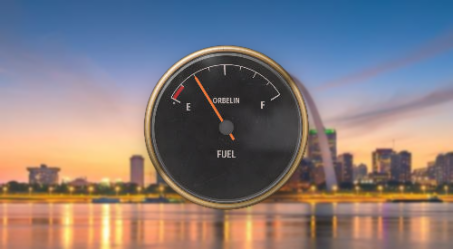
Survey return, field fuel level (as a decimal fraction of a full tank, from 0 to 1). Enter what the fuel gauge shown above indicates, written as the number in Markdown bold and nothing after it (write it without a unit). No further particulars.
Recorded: **0.25**
